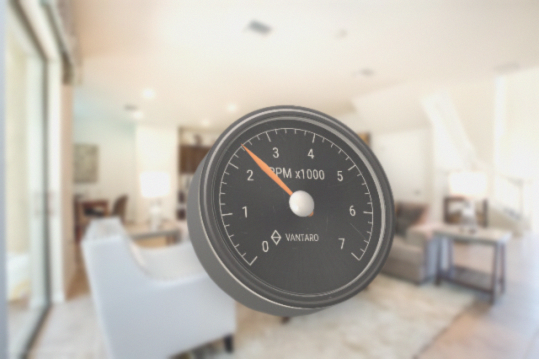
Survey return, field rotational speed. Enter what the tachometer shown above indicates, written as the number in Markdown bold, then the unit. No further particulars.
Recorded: **2400** rpm
